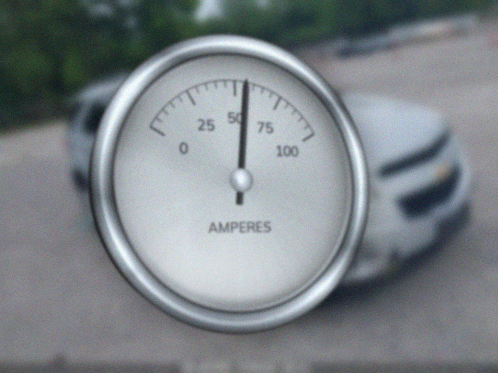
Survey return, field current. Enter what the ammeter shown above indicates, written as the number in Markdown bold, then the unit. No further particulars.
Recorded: **55** A
